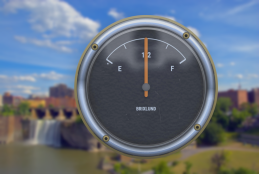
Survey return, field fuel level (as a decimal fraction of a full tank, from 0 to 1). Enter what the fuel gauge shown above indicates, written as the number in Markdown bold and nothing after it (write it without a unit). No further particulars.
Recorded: **0.5**
